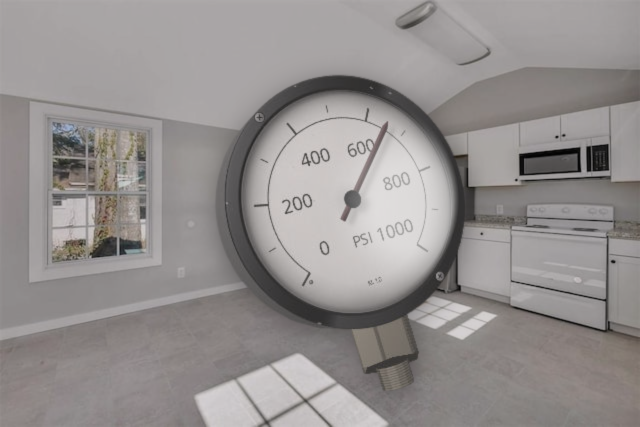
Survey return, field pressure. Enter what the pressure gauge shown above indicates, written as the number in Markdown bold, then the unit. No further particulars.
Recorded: **650** psi
